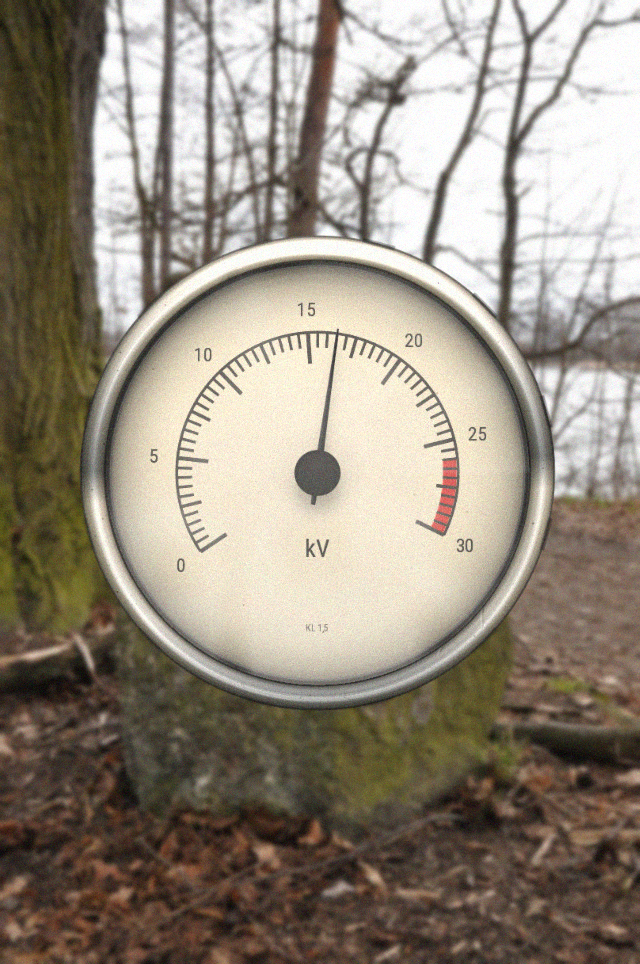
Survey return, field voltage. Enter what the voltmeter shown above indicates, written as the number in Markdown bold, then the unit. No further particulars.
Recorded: **16.5** kV
